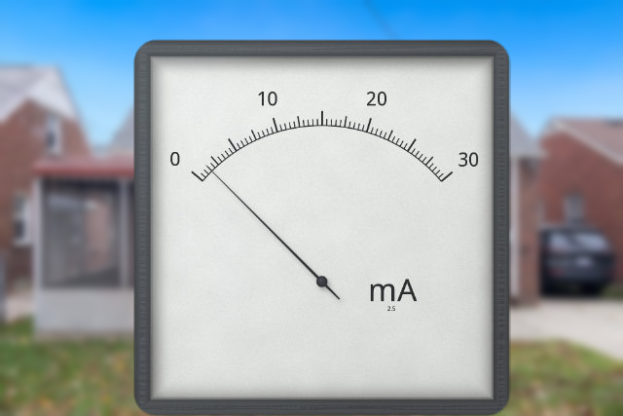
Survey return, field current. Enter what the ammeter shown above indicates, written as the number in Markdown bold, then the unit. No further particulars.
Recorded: **1.5** mA
